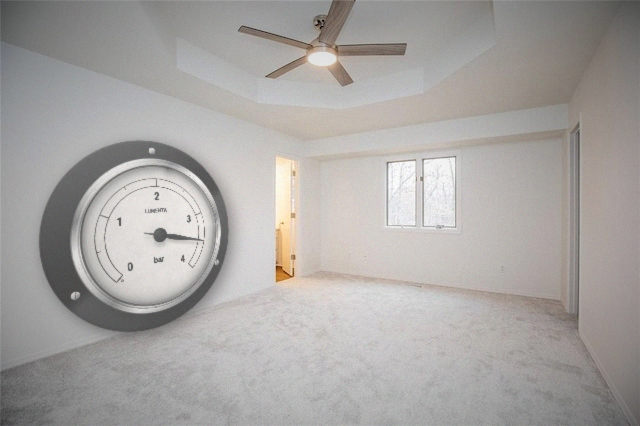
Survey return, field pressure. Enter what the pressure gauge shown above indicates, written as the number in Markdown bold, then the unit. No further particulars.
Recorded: **3.5** bar
